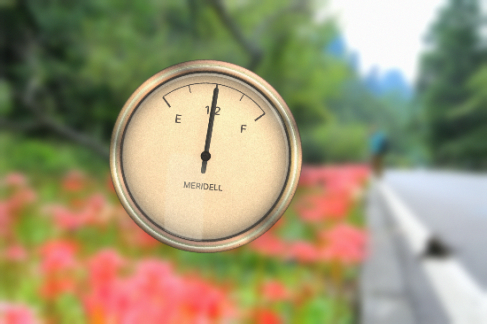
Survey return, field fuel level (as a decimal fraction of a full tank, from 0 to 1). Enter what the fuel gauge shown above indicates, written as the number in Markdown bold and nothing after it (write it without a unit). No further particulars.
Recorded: **0.5**
